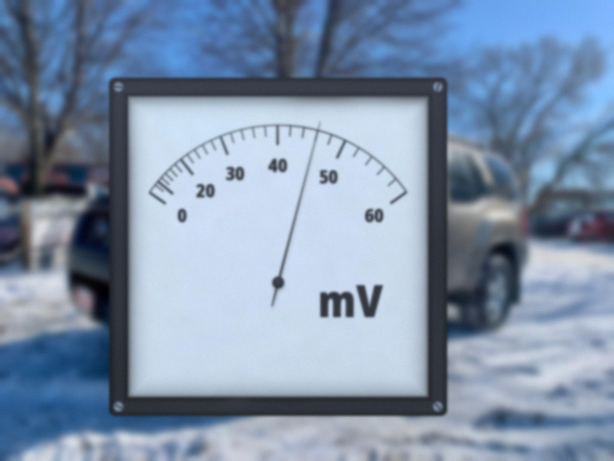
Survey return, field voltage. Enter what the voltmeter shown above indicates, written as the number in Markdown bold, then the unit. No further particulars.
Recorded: **46** mV
